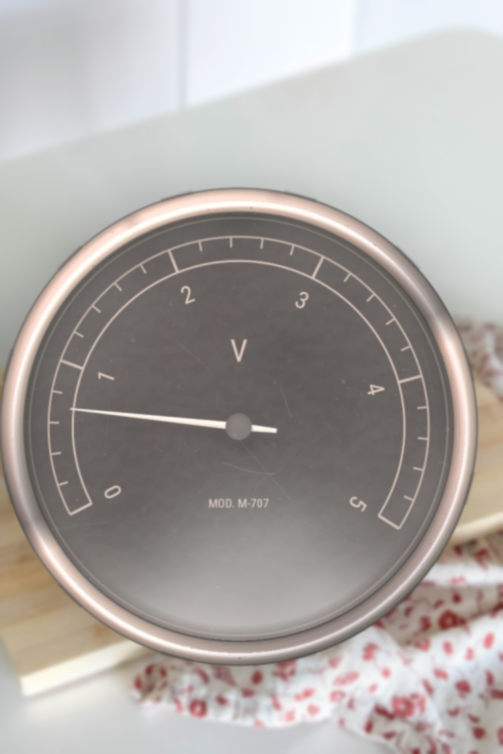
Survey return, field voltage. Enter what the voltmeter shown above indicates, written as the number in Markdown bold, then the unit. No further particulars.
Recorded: **0.7** V
